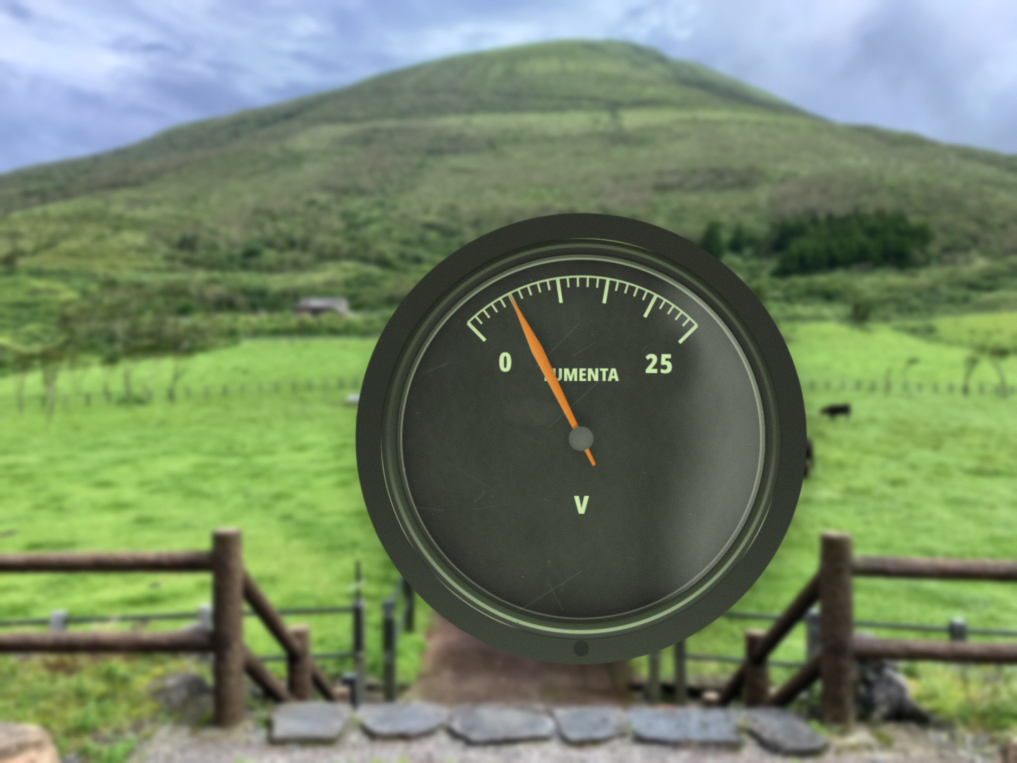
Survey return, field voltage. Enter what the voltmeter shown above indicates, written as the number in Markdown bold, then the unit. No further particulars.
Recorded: **5** V
